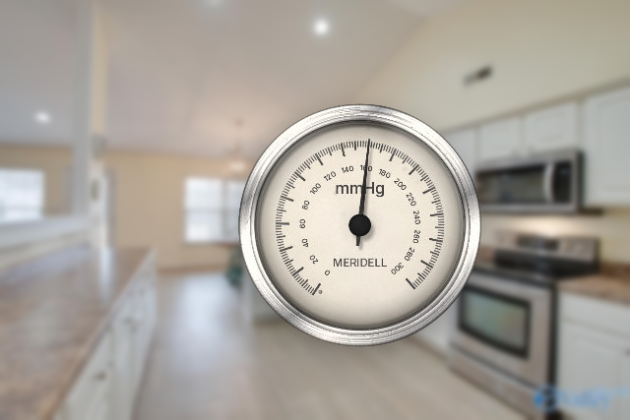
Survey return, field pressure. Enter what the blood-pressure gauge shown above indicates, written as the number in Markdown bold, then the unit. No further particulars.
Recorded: **160** mmHg
